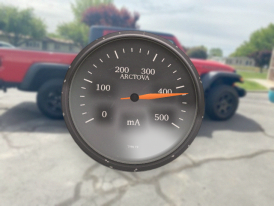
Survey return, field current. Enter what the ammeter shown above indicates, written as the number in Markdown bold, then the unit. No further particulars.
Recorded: **420** mA
